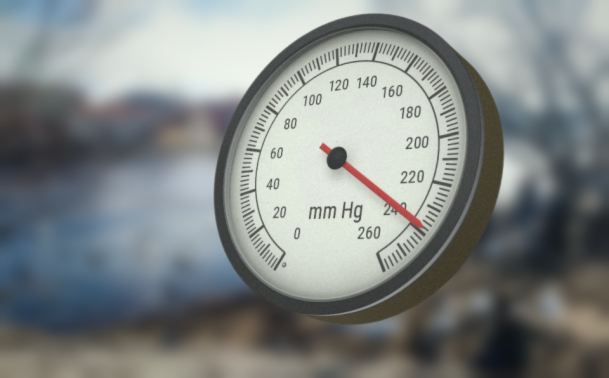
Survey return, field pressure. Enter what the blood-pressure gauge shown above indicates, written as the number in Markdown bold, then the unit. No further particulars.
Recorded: **238** mmHg
